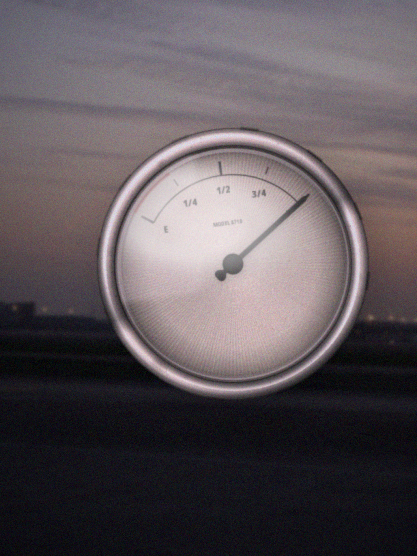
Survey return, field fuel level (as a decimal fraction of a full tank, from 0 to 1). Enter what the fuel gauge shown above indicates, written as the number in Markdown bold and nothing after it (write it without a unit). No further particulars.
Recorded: **1**
